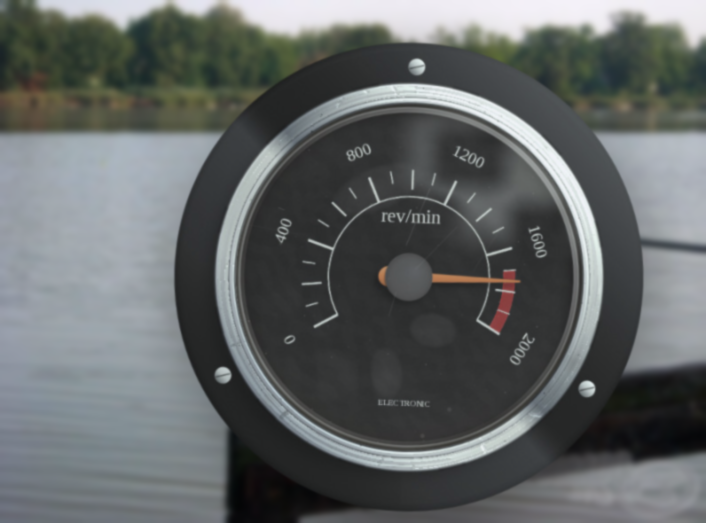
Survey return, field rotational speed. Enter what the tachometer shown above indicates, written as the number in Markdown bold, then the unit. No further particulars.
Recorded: **1750** rpm
